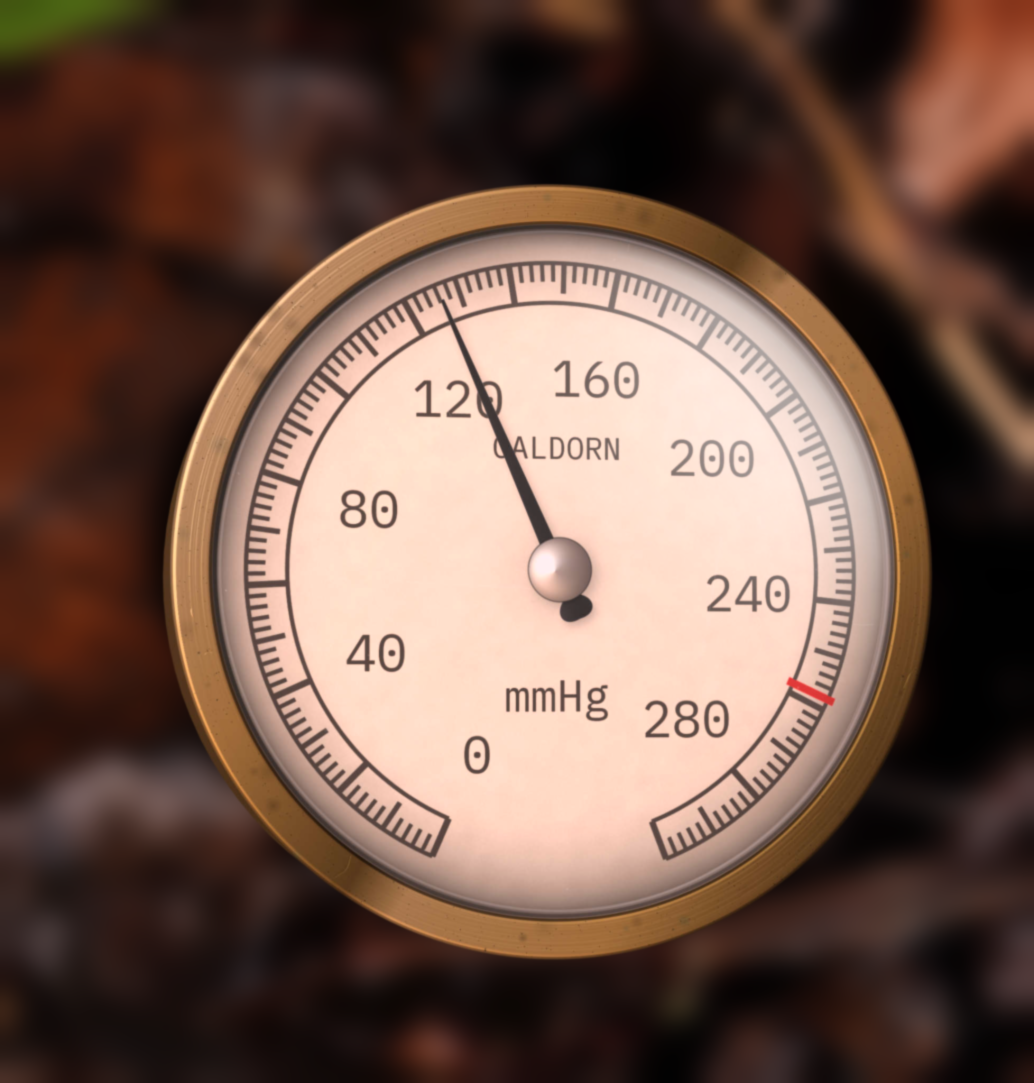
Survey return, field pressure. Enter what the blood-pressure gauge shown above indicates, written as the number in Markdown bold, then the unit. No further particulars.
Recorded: **126** mmHg
